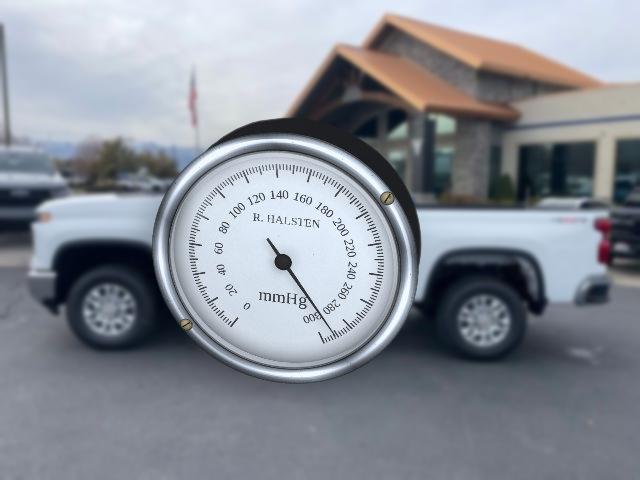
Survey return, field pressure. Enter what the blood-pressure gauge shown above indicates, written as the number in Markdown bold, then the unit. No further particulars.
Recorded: **290** mmHg
